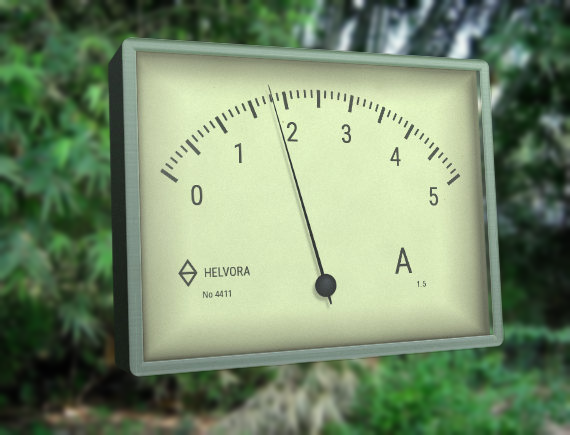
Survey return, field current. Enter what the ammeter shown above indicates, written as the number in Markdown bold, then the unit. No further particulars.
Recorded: **1.8** A
